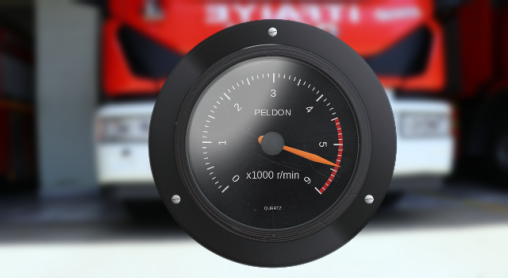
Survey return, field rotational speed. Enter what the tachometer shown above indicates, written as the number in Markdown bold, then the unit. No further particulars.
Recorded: **5400** rpm
